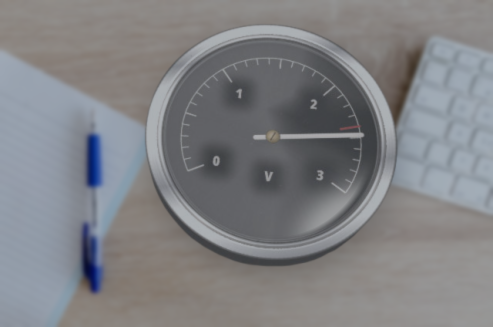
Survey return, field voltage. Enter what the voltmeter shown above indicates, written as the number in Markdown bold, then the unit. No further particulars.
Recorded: **2.5** V
